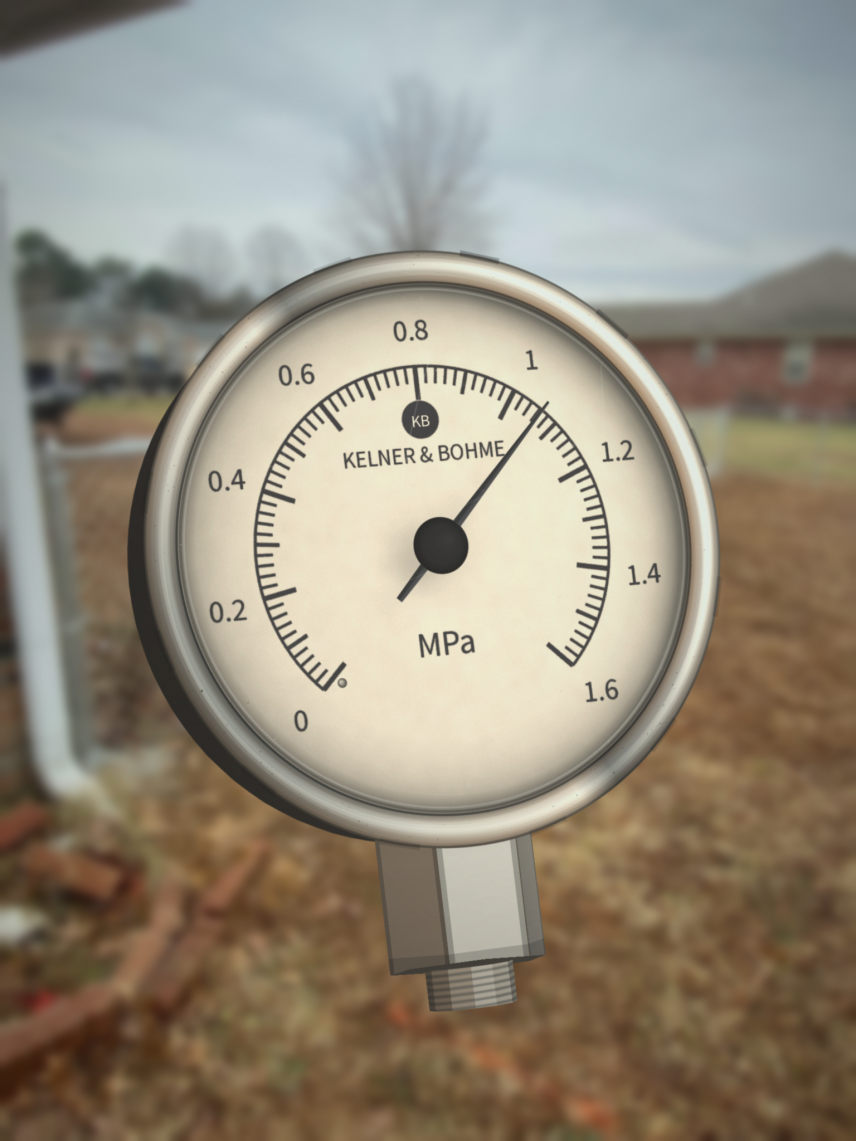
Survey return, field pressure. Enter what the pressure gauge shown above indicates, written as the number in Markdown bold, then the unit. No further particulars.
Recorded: **1.06** MPa
